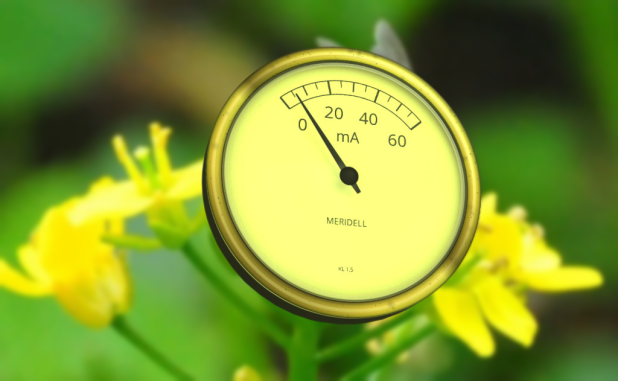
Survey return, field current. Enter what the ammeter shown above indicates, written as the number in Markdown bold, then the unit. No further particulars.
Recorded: **5** mA
